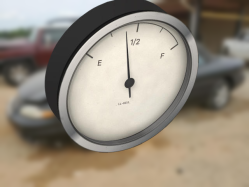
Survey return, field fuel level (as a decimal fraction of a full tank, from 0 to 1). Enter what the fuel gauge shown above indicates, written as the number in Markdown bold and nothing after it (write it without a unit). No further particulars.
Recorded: **0.375**
